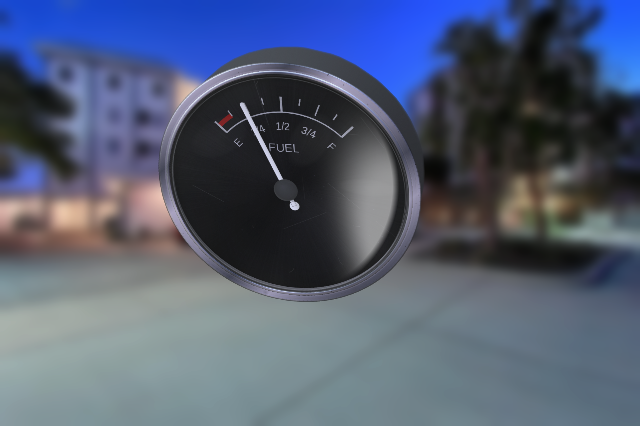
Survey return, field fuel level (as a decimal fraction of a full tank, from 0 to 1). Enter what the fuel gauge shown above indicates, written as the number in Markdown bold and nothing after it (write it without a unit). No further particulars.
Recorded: **0.25**
